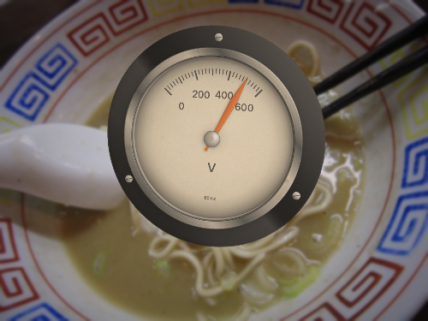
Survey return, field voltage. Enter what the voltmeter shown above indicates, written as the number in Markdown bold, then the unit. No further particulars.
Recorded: **500** V
